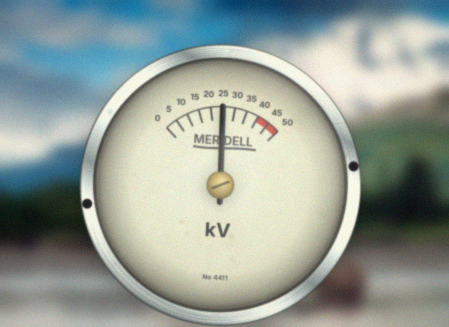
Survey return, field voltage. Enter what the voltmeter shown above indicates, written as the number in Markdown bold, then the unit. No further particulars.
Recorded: **25** kV
